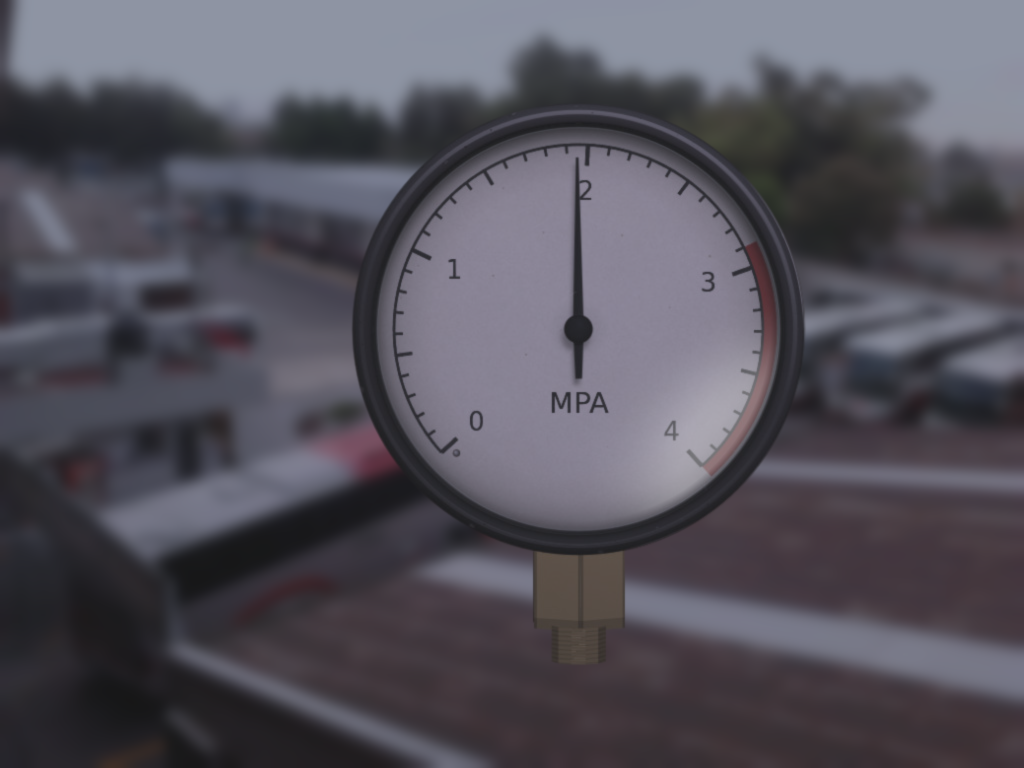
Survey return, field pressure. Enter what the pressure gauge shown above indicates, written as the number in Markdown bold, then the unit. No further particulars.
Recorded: **1.95** MPa
